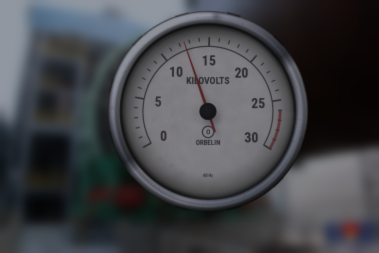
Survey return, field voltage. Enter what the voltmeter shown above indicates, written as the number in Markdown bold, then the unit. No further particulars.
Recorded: **12.5** kV
